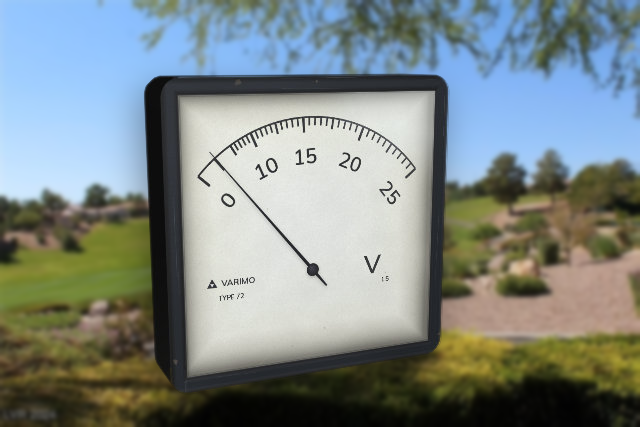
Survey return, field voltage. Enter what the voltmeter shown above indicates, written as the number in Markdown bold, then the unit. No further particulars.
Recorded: **5** V
